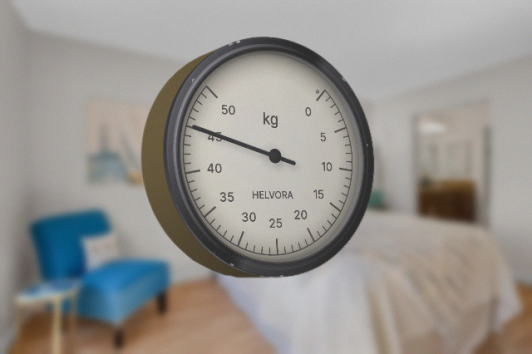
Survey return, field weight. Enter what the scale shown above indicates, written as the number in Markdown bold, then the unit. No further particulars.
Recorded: **45** kg
